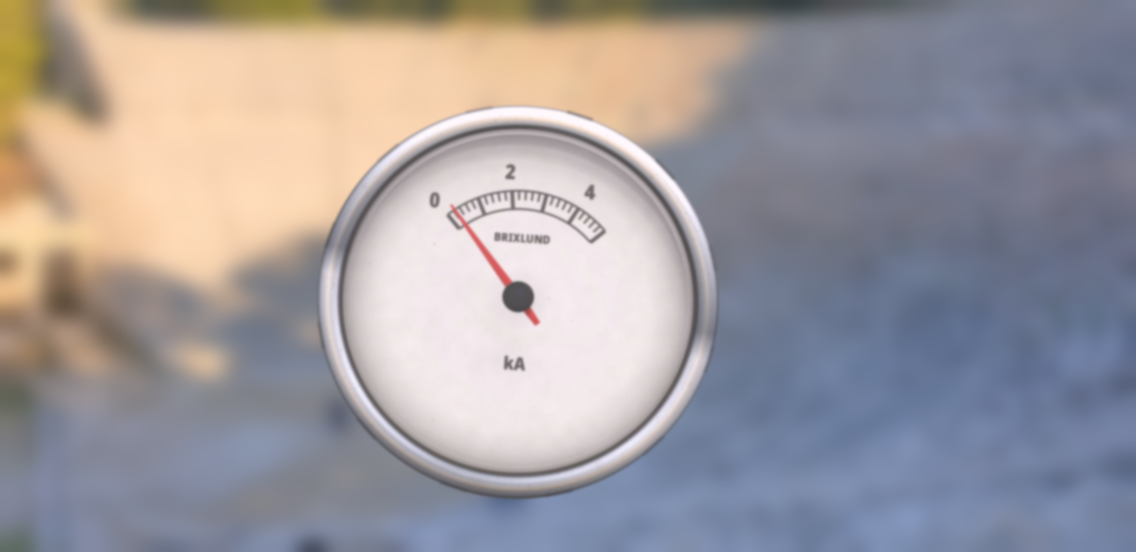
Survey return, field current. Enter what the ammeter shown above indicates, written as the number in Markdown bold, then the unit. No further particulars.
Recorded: **0.2** kA
